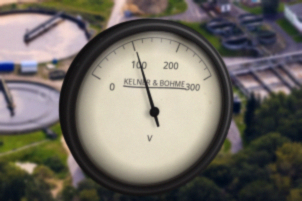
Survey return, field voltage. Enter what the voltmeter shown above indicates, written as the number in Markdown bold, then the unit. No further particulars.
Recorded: **100** V
